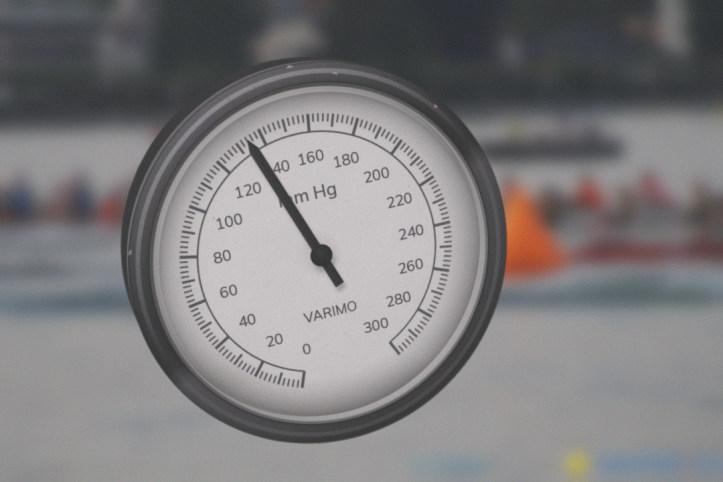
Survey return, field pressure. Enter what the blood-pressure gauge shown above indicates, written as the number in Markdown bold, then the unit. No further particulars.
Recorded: **134** mmHg
